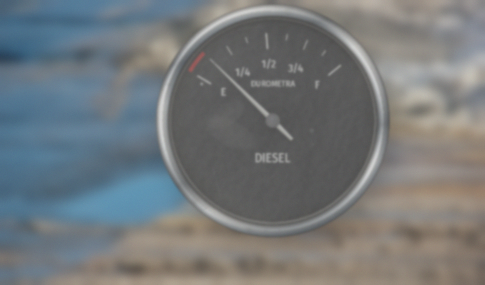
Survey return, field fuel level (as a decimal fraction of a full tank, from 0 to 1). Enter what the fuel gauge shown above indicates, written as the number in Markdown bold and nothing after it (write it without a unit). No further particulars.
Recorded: **0.125**
